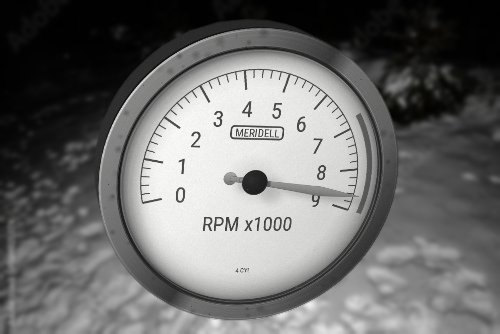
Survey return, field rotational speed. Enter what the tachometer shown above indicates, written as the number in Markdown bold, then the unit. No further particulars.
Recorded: **8600** rpm
